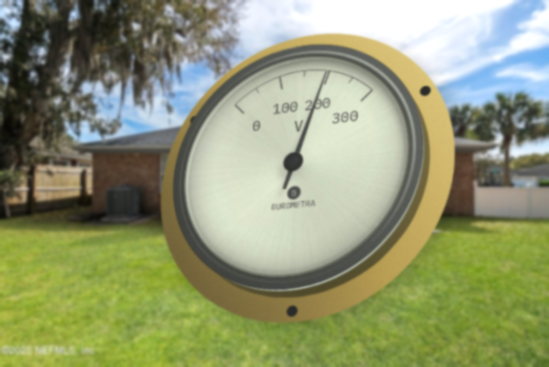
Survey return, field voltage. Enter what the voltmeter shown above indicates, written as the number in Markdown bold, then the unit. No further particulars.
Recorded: **200** V
